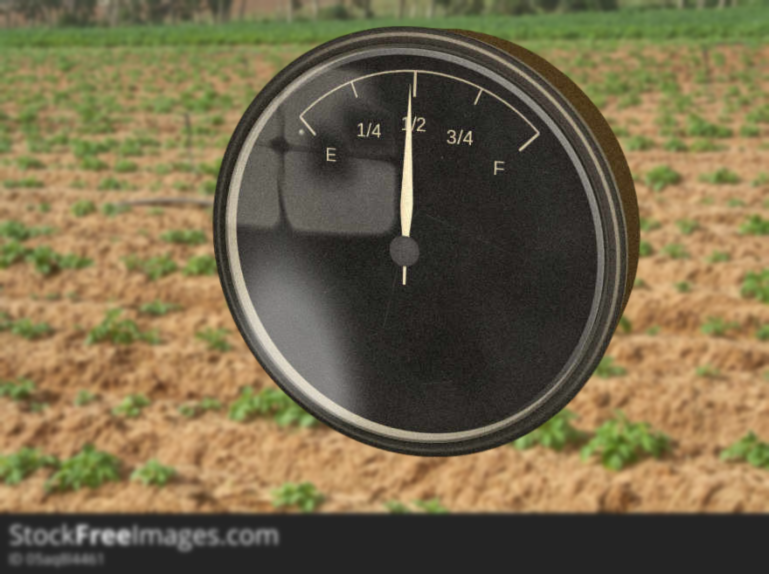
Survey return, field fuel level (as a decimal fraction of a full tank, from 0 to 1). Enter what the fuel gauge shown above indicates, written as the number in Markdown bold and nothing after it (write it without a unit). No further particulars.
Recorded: **0.5**
